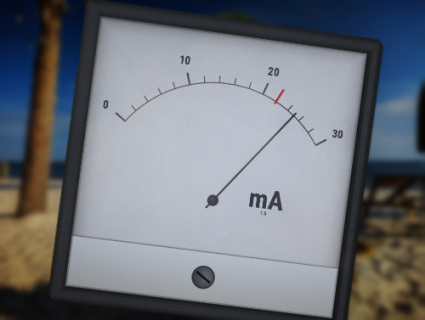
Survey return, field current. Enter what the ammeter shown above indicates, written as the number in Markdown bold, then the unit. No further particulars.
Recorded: **25** mA
